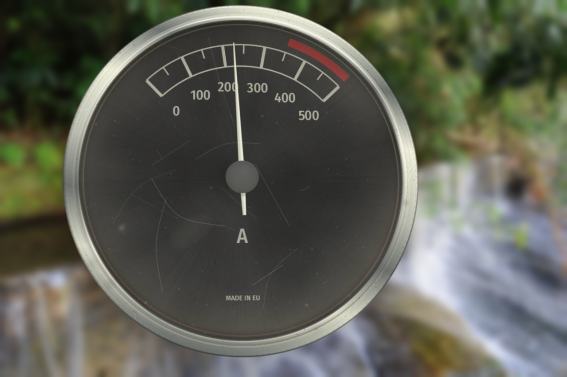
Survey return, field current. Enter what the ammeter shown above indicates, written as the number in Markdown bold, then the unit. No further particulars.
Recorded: **225** A
